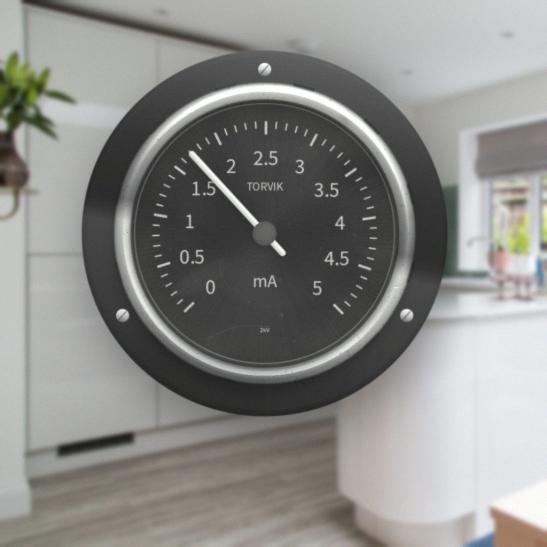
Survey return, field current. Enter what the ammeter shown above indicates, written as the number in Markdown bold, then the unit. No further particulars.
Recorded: **1.7** mA
